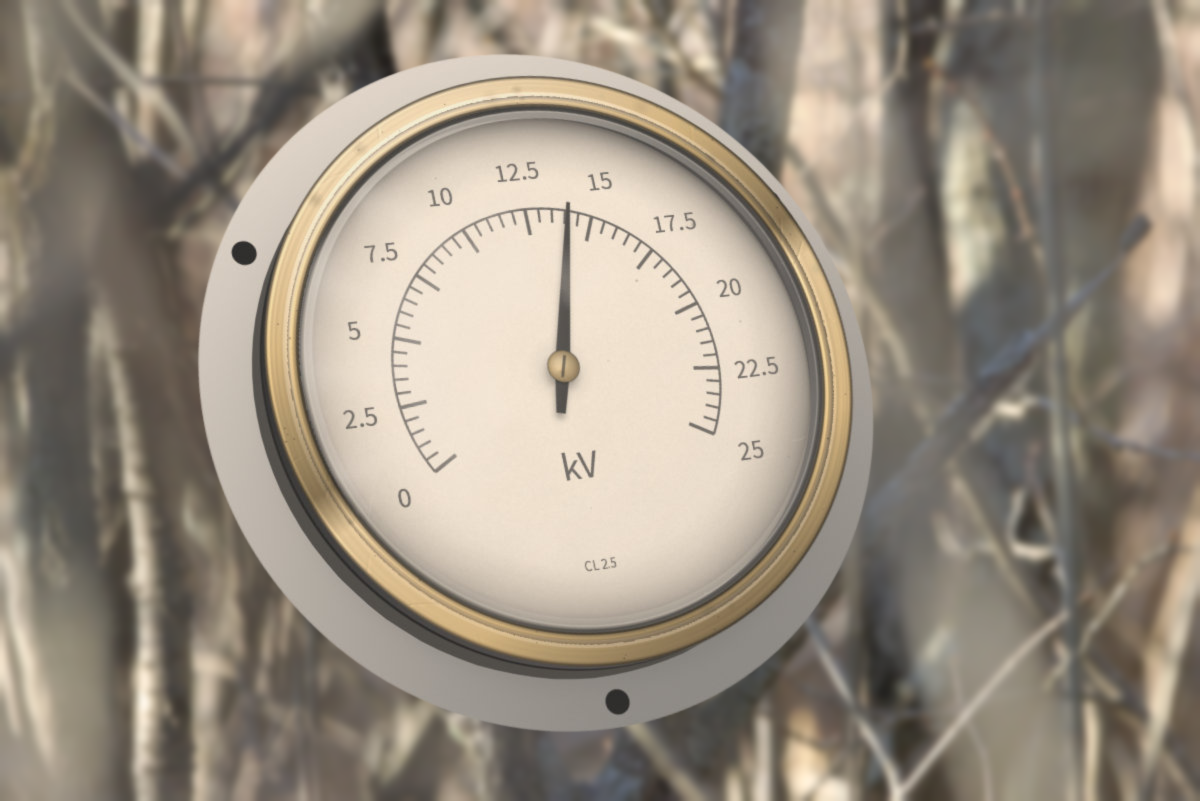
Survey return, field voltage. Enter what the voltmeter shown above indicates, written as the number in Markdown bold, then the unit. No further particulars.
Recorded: **14** kV
